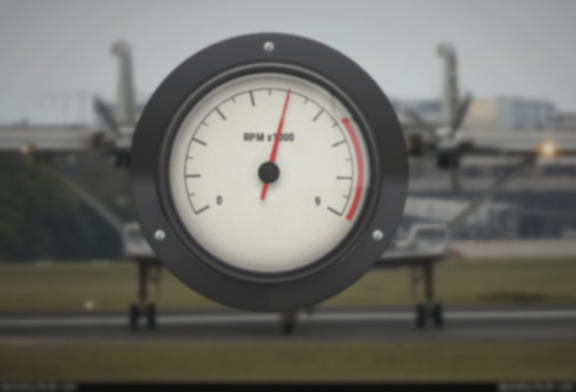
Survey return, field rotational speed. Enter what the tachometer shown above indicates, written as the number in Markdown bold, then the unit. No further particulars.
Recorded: **5000** rpm
